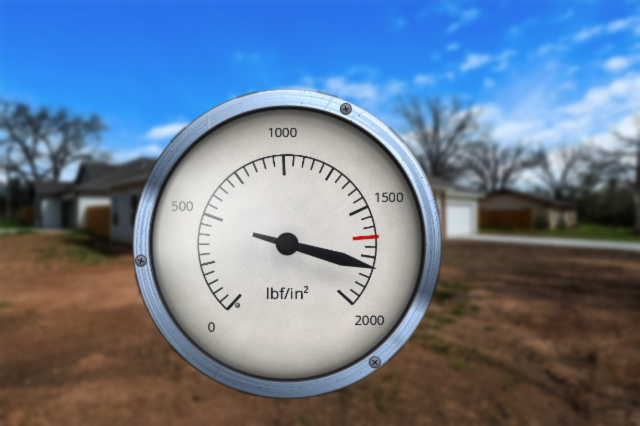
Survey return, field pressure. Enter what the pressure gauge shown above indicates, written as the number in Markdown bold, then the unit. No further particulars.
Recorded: **1800** psi
